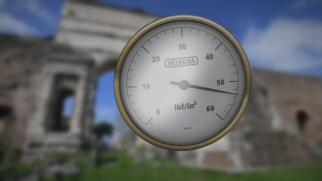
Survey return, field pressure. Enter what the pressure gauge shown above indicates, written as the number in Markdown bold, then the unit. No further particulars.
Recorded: **53** psi
